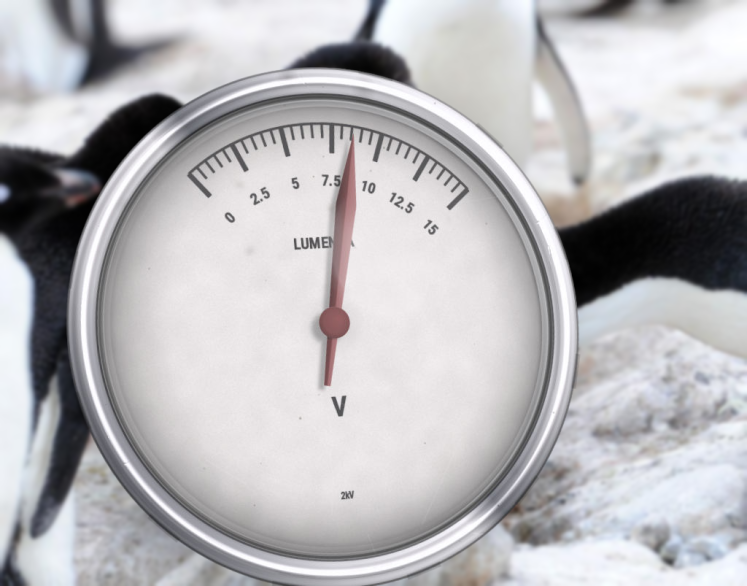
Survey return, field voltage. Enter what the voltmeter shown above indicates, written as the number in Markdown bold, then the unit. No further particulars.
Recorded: **8.5** V
